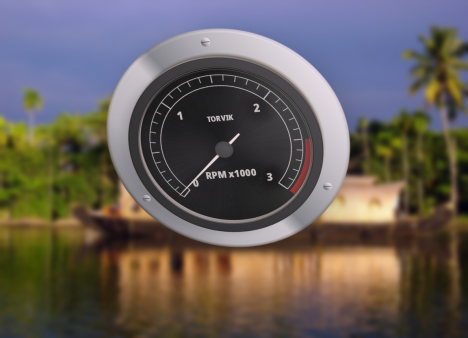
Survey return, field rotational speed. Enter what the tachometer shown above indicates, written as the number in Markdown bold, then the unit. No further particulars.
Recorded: **50** rpm
